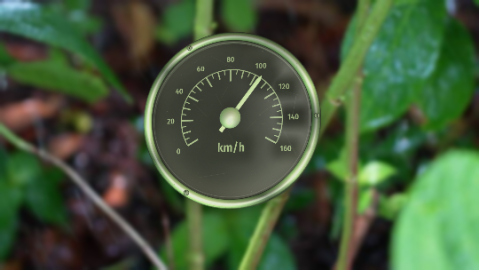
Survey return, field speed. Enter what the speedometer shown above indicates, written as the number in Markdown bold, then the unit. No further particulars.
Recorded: **105** km/h
